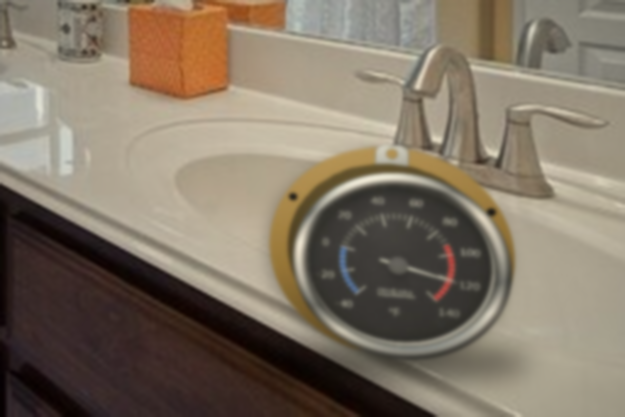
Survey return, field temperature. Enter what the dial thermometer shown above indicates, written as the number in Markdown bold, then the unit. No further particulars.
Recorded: **120** °F
